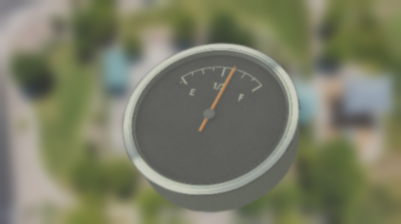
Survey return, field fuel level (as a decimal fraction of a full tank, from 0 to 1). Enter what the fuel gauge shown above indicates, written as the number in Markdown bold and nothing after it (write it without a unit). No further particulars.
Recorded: **0.625**
